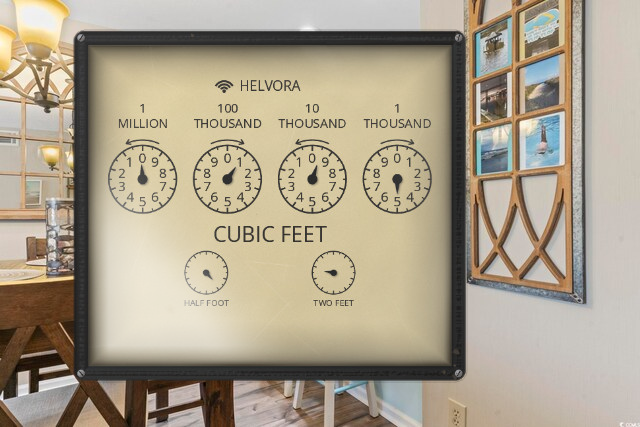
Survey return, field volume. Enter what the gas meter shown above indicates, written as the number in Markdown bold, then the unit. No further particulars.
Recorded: **9500** ft³
